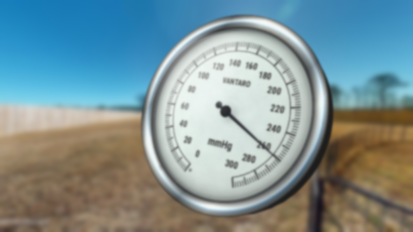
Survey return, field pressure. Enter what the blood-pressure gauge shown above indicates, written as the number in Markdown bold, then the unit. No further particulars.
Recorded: **260** mmHg
